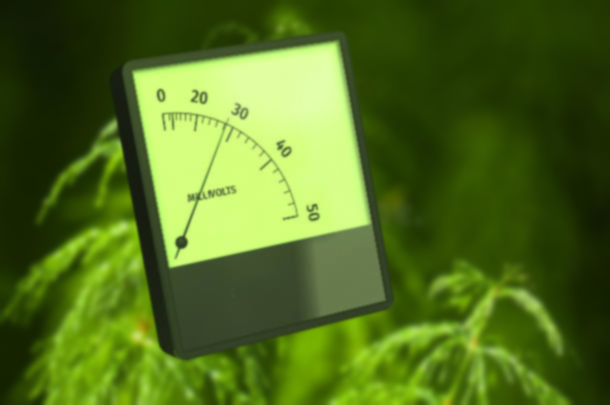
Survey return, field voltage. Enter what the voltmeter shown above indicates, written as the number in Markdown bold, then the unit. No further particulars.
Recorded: **28** mV
